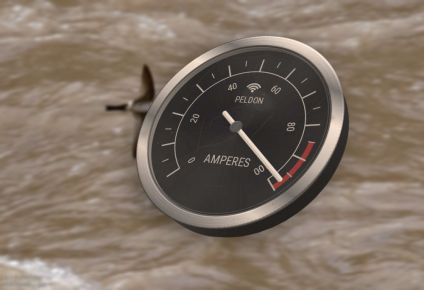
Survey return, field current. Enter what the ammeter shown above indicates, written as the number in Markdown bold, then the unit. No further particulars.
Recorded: **97.5** A
